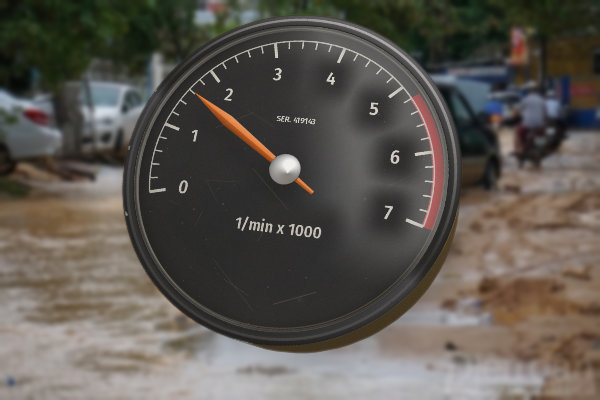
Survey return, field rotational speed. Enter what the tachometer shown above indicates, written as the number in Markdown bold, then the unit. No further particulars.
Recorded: **1600** rpm
